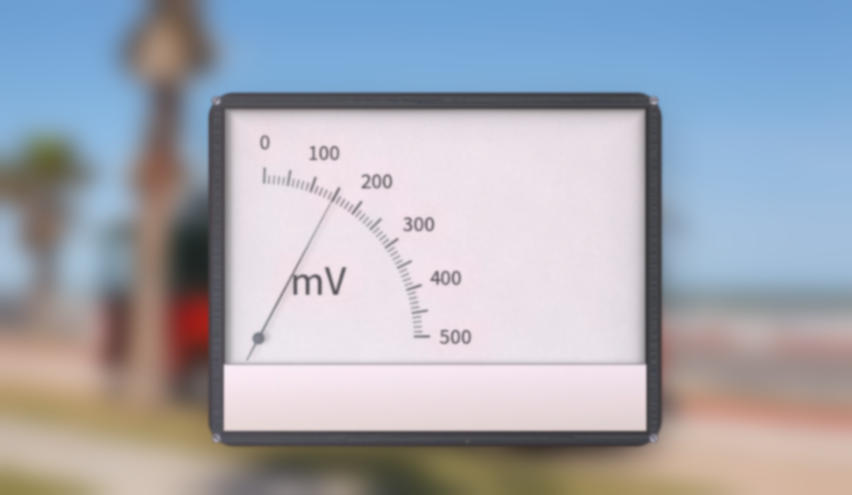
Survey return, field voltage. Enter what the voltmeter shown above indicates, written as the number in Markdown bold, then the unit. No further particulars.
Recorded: **150** mV
